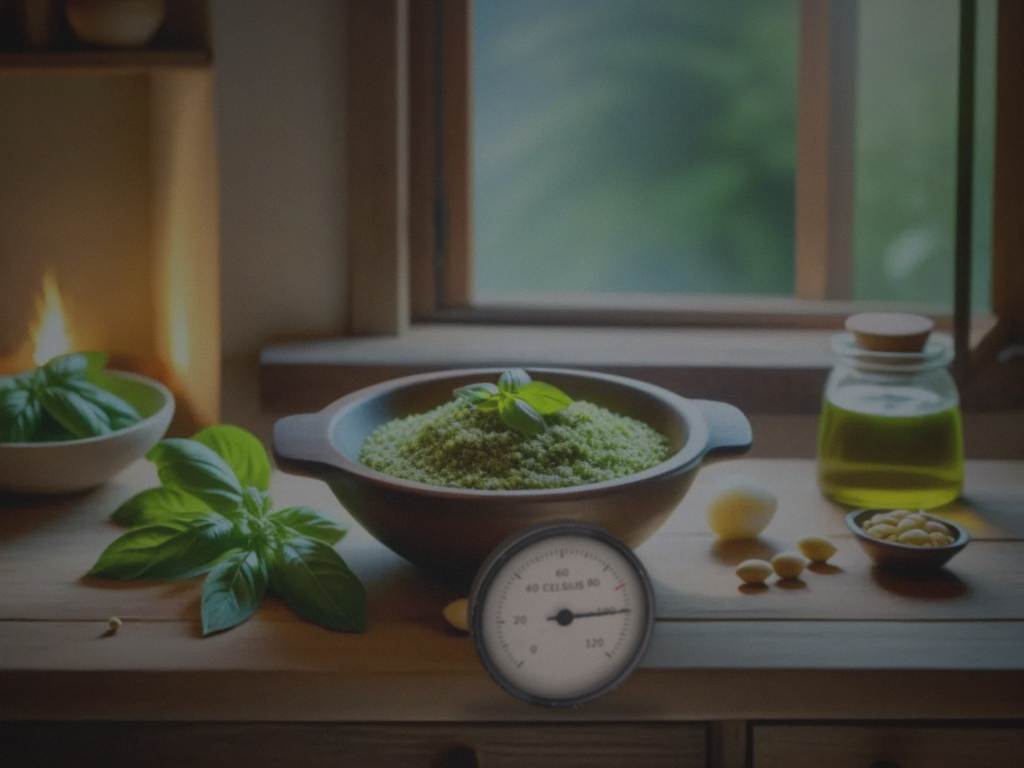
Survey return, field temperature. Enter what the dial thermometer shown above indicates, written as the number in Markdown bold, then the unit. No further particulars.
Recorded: **100** °C
